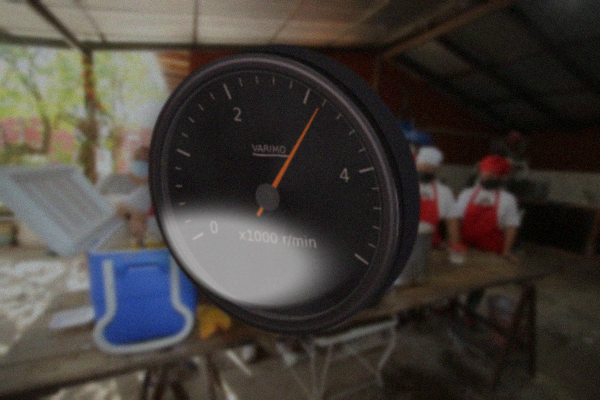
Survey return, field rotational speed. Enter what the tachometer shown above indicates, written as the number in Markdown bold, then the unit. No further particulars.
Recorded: **3200** rpm
